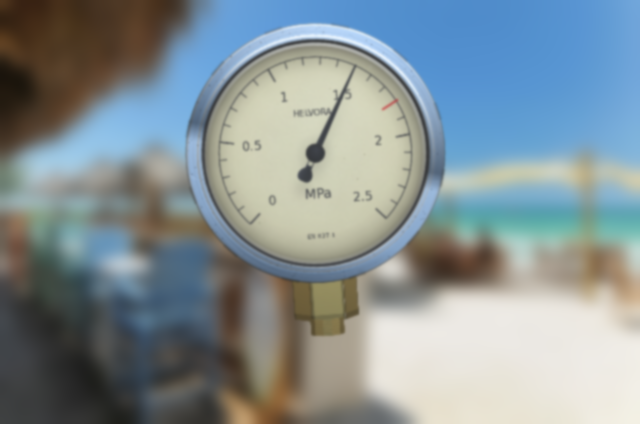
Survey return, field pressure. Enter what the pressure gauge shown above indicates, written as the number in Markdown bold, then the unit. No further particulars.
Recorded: **1.5** MPa
